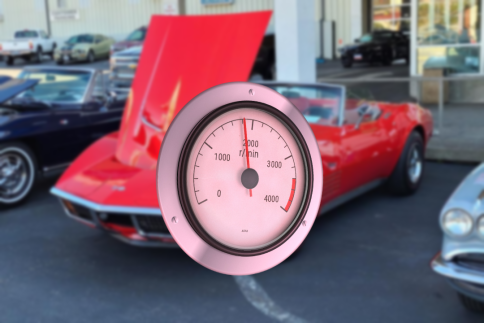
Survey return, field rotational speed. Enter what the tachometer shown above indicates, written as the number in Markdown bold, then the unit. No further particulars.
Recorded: **1800** rpm
